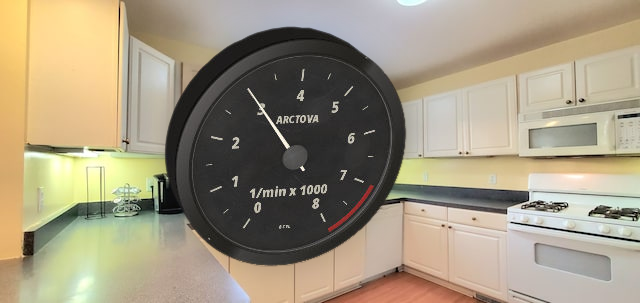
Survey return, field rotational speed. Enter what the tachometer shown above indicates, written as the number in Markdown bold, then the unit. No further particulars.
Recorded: **3000** rpm
